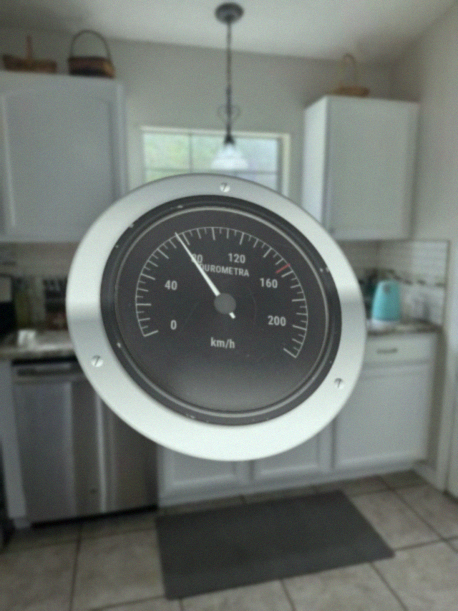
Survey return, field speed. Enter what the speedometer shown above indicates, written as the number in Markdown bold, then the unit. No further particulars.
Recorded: **75** km/h
